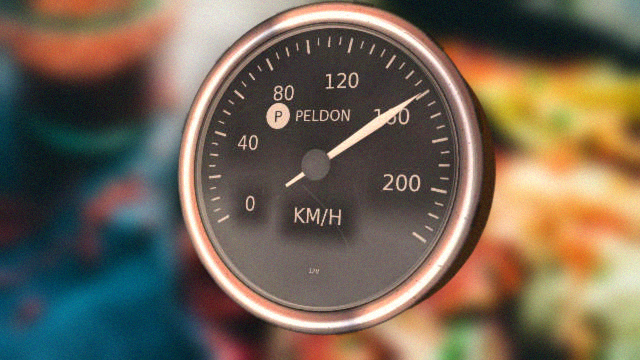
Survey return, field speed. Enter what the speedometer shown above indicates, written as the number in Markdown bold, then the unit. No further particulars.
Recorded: **160** km/h
